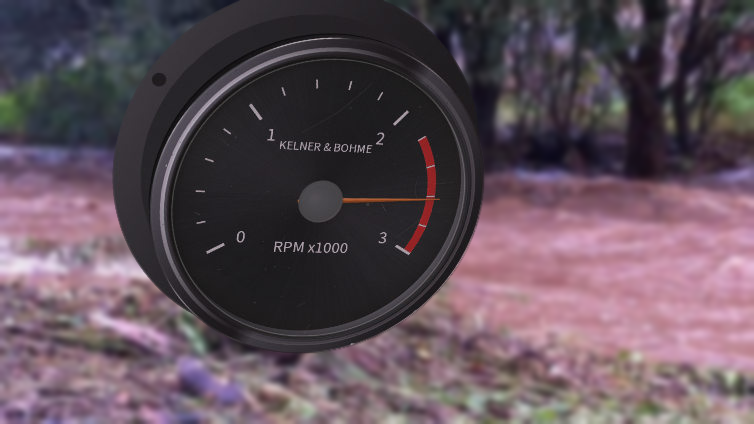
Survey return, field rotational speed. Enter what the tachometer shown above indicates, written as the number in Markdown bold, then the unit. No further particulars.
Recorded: **2600** rpm
